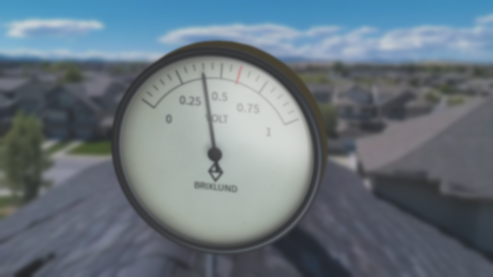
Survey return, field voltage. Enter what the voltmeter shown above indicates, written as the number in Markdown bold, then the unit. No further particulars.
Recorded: **0.4** V
